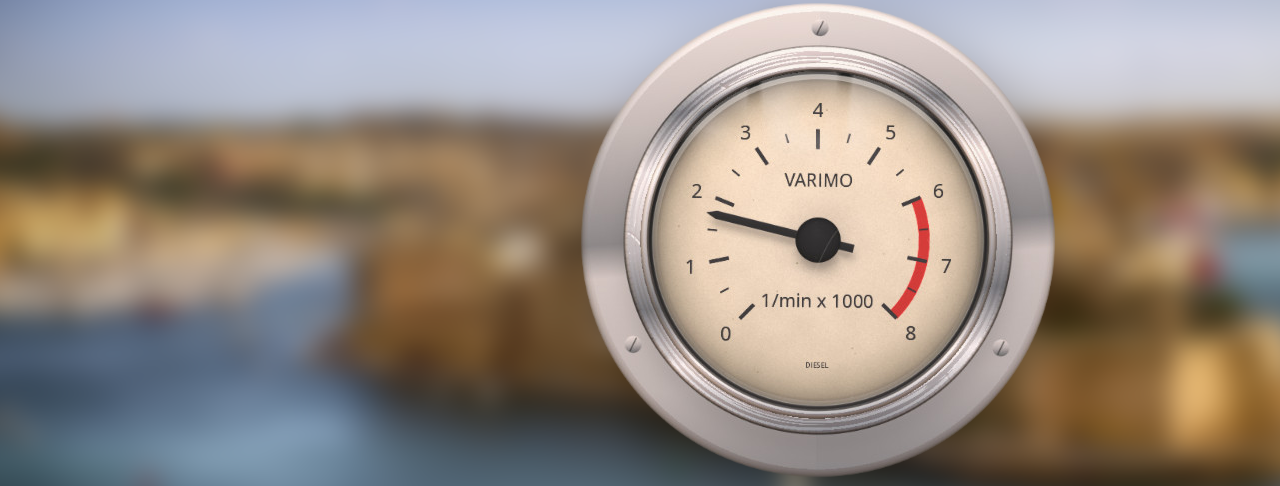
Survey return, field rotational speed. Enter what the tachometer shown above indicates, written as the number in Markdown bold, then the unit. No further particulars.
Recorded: **1750** rpm
